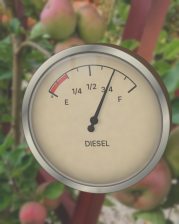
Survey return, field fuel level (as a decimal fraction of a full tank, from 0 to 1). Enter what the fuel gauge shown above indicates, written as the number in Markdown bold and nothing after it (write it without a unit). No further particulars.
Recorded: **0.75**
